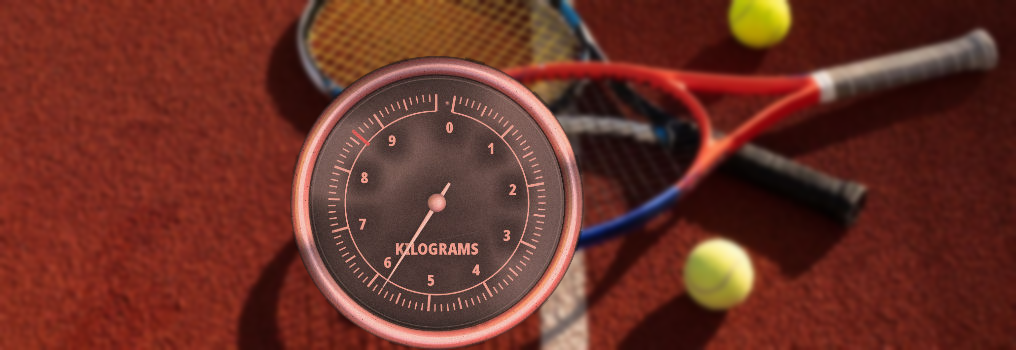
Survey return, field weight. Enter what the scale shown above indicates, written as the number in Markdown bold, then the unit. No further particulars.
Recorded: **5.8** kg
